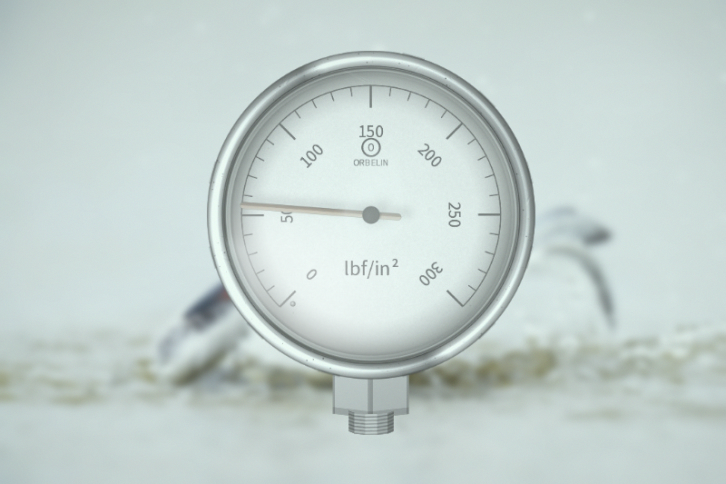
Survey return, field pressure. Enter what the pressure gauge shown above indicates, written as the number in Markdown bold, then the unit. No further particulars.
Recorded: **55** psi
